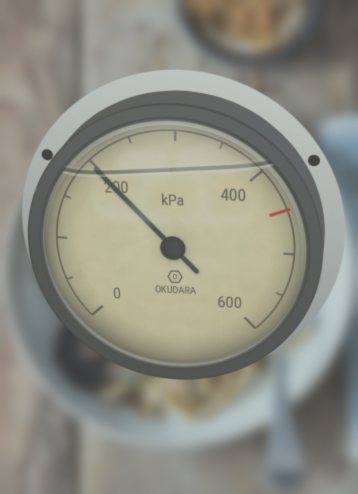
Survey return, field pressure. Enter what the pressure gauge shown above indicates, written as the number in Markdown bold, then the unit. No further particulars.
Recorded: **200** kPa
